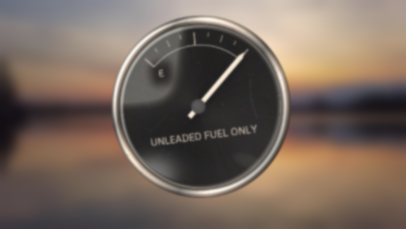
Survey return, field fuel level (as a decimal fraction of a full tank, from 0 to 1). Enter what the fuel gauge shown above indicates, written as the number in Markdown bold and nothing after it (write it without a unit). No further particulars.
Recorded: **1**
